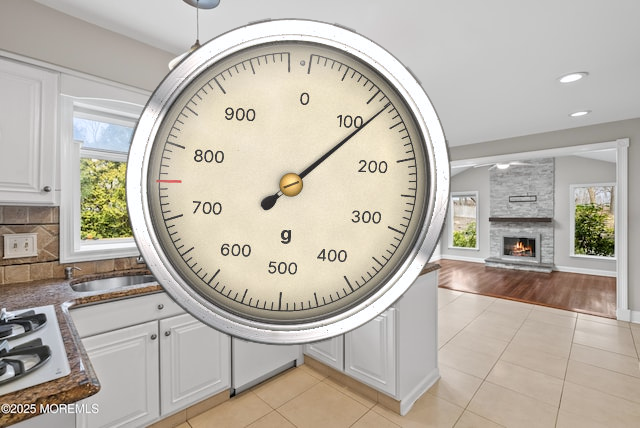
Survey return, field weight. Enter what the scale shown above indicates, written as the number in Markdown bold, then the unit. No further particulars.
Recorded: **120** g
